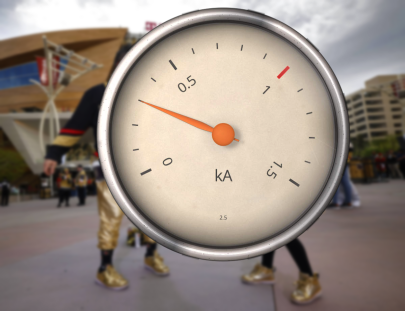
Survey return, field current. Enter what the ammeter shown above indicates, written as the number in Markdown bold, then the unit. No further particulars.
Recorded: **0.3** kA
